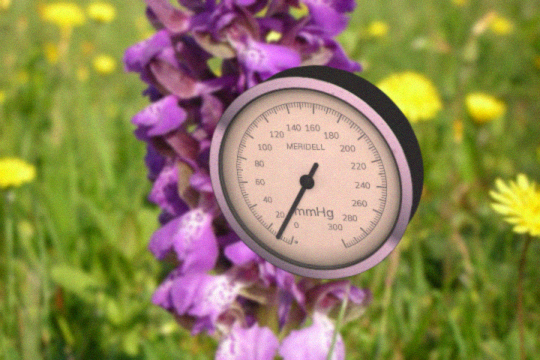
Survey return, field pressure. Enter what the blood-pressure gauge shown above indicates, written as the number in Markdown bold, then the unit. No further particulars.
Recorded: **10** mmHg
